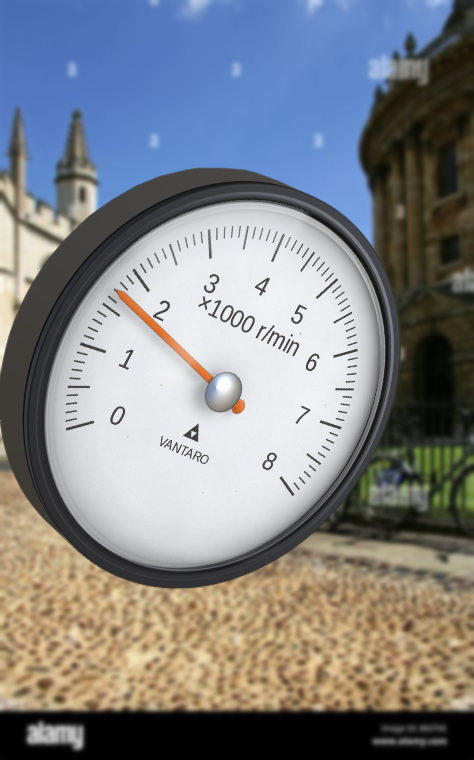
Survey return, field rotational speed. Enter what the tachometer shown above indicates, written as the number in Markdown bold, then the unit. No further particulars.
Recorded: **1700** rpm
